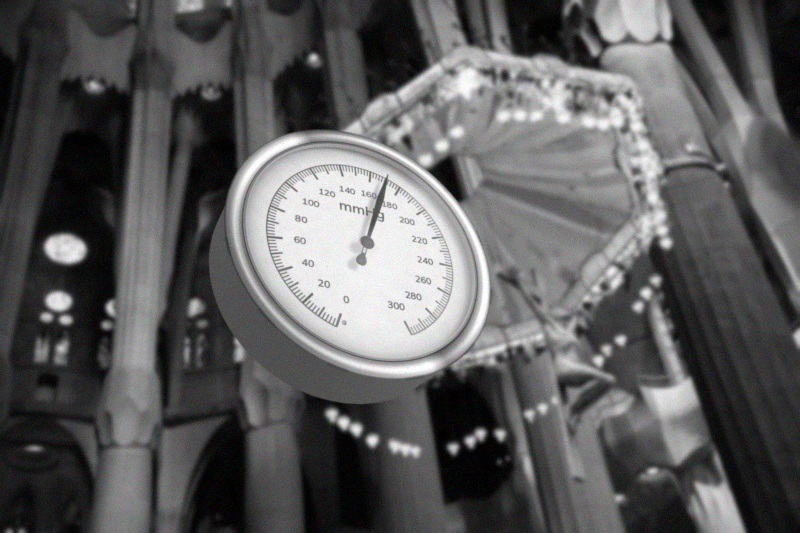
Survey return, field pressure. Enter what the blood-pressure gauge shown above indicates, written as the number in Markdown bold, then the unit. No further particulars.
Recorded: **170** mmHg
